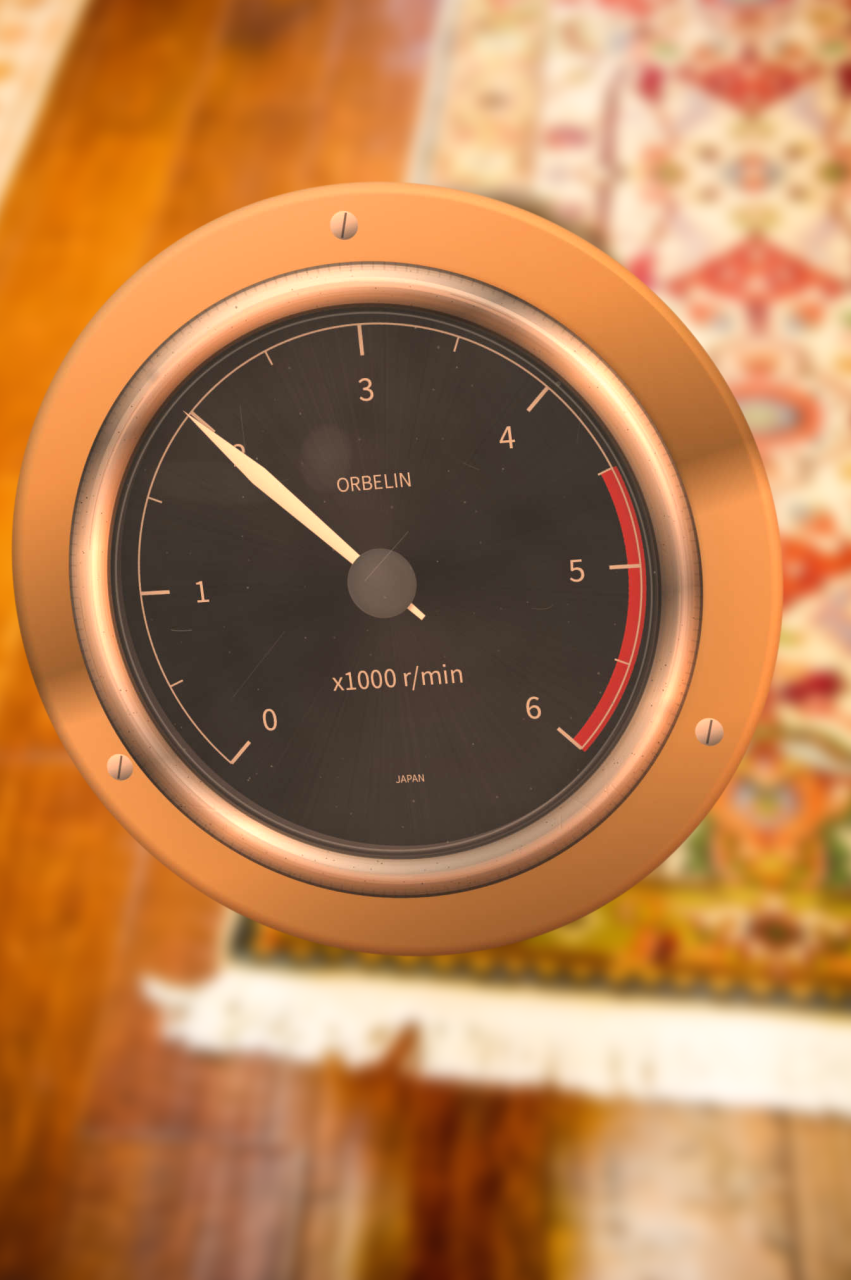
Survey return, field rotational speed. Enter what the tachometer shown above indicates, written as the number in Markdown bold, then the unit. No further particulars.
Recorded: **2000** rpm
